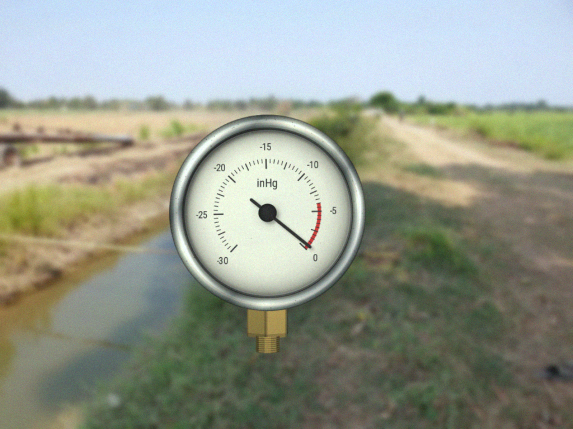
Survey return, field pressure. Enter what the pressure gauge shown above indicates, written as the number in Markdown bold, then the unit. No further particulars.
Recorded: **-0.5** inHg
